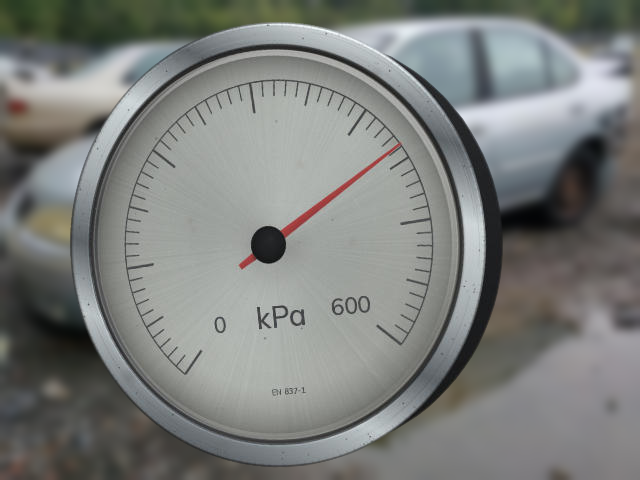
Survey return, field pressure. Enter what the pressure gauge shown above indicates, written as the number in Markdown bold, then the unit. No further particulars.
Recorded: **440** kPa
